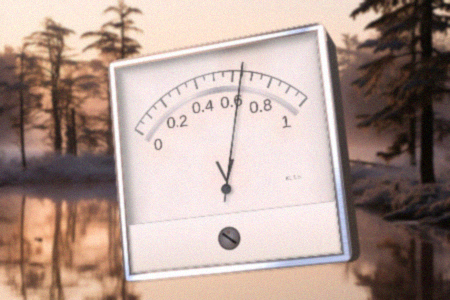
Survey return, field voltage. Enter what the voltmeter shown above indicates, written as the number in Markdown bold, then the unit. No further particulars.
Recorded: **0.65** V
